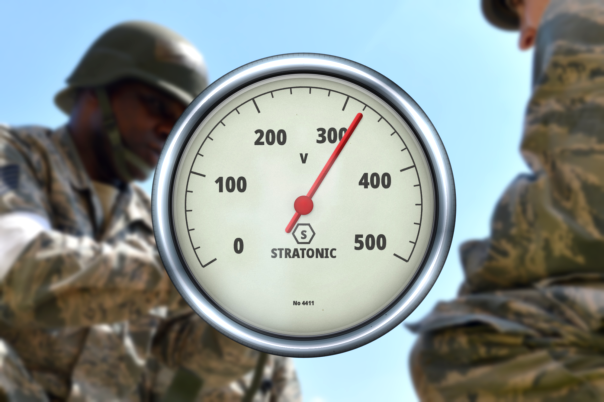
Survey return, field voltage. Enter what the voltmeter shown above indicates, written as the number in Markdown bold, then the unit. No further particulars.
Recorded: **320** V
